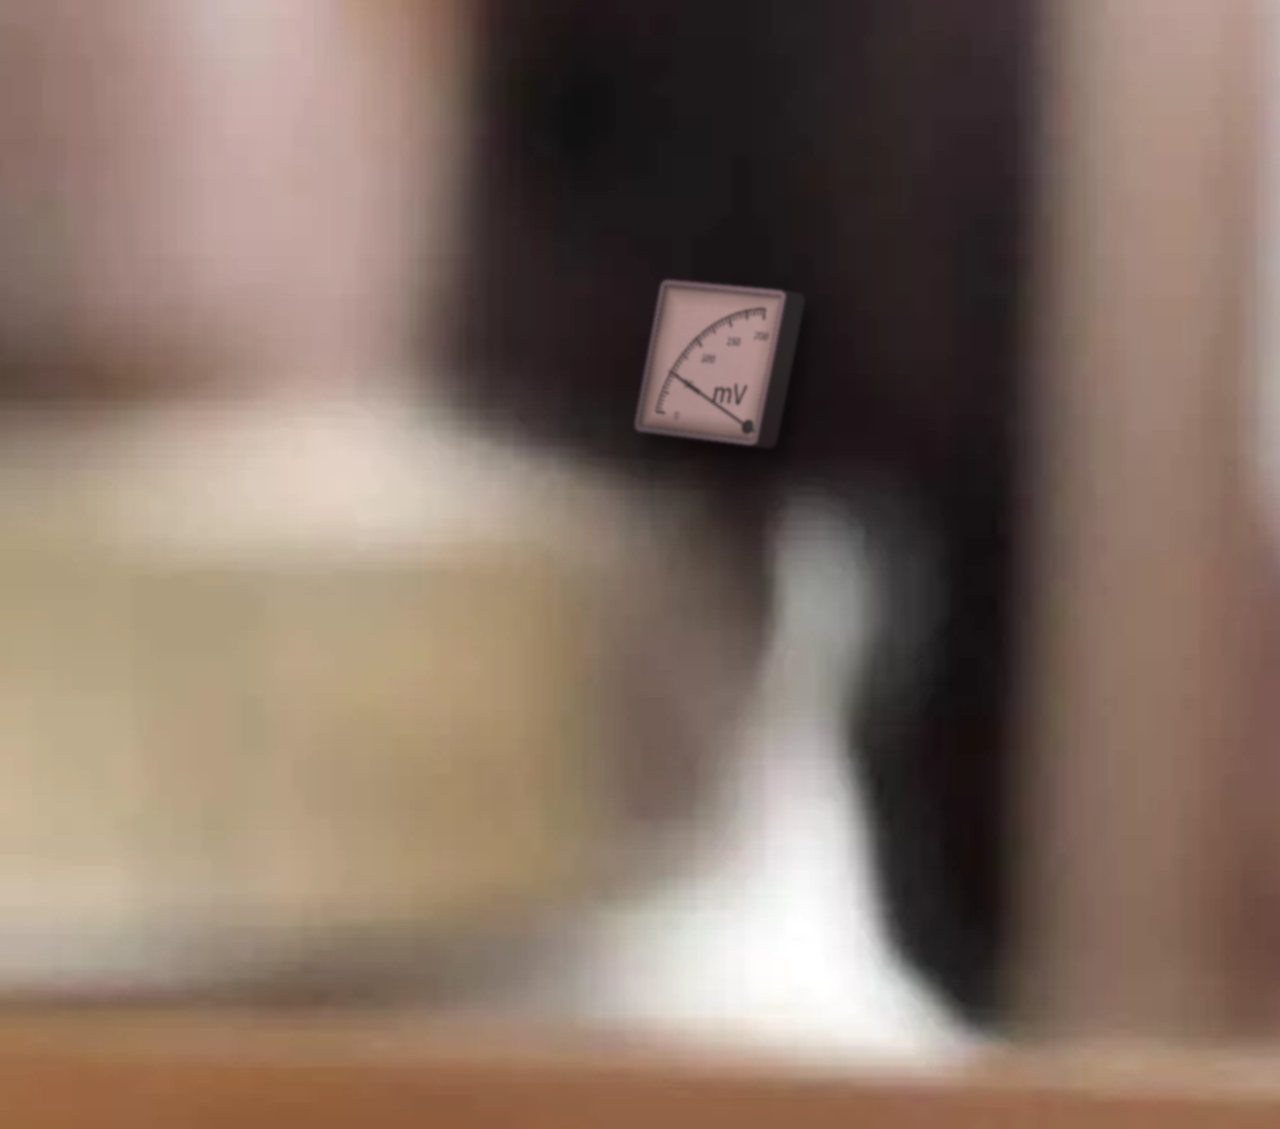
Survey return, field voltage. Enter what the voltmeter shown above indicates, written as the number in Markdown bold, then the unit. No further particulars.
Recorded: **50** mV
